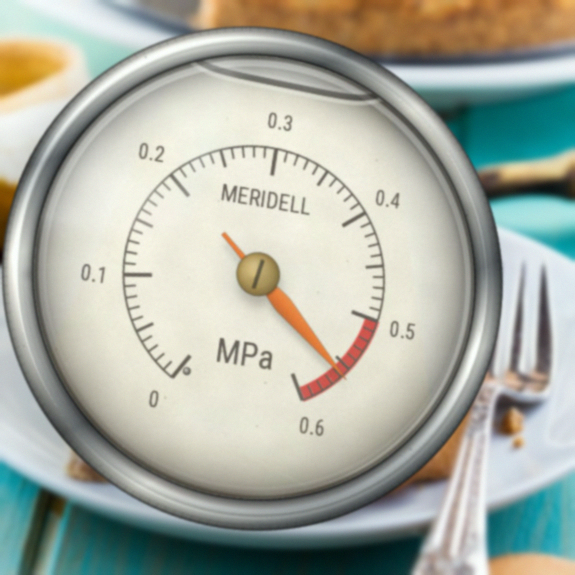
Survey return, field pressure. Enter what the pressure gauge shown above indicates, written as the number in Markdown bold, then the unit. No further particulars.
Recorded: **0.56** MPa
